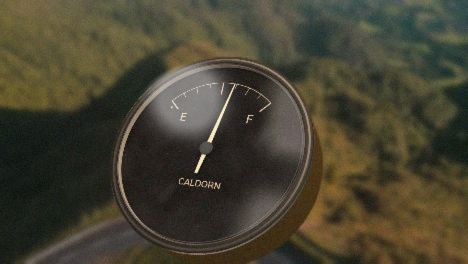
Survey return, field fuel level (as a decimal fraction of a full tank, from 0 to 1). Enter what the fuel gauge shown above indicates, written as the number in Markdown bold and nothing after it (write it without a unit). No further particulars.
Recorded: **0.625**
